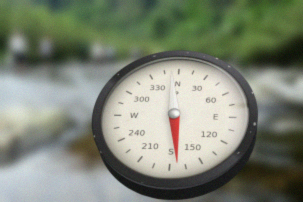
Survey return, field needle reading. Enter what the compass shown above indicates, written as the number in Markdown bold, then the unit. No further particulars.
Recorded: **172.5** °
